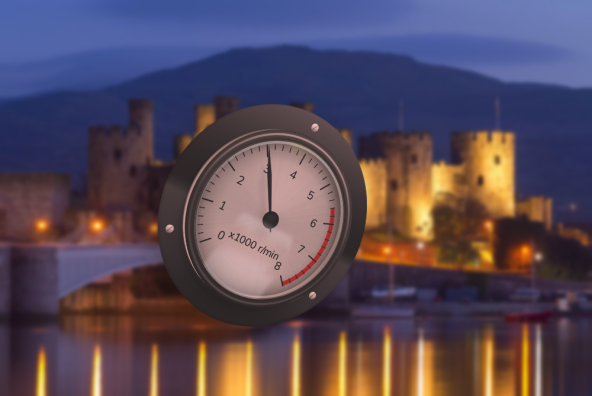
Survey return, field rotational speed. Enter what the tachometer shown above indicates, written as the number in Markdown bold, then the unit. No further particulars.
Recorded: **3000** rpm
